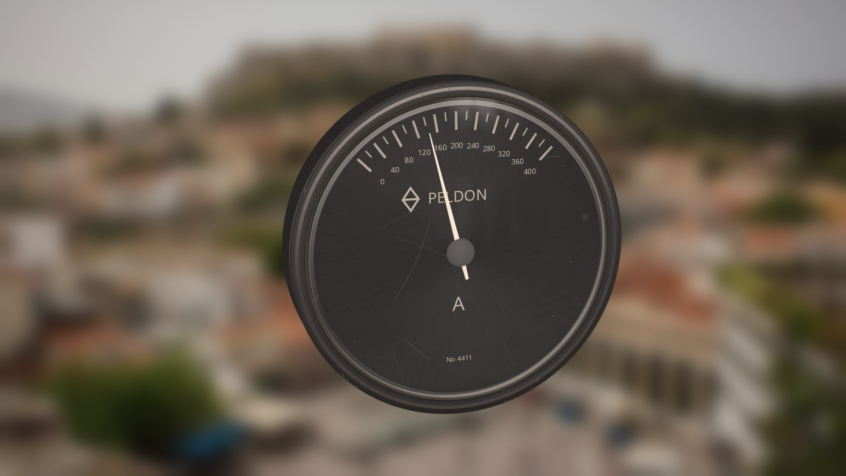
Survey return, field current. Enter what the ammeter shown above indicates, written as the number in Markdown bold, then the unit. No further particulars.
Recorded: **140** A
